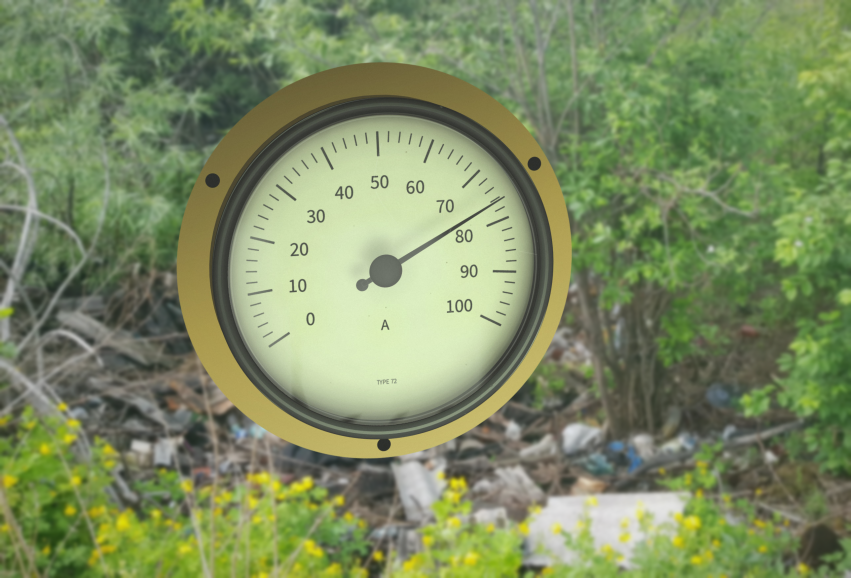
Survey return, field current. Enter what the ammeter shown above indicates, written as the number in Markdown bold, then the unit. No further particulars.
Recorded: **76** A
